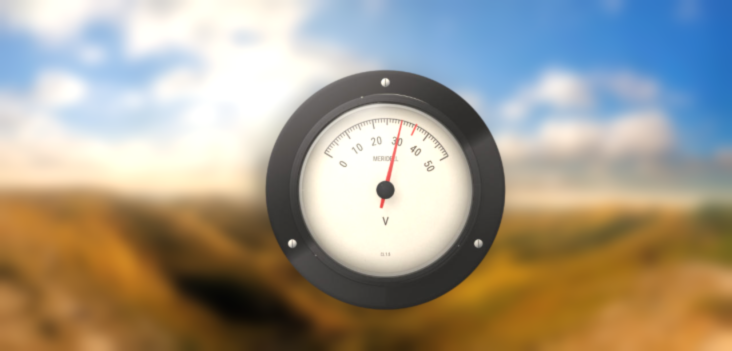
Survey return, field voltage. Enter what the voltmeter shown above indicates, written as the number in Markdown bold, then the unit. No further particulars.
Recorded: **30** V
